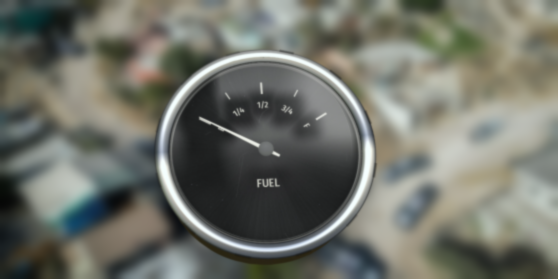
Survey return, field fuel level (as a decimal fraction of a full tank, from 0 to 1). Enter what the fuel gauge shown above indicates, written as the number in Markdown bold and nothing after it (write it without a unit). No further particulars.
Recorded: **0**
